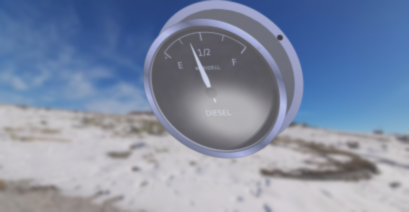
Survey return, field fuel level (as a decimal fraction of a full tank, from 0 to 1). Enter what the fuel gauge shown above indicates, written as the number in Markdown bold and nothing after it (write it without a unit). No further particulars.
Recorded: **0.375**
